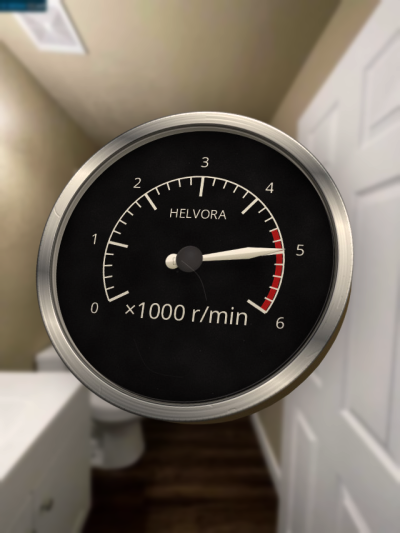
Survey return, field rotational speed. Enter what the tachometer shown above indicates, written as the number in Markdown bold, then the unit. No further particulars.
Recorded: **5000** rpm
